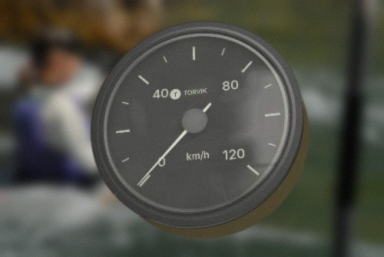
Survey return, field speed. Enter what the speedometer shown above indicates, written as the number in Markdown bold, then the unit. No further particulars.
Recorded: **0** km/h
